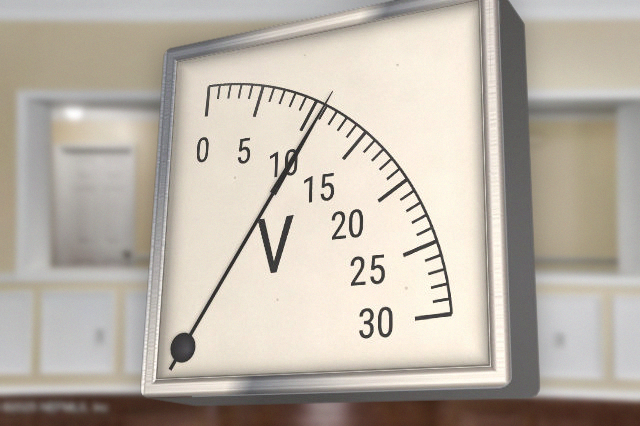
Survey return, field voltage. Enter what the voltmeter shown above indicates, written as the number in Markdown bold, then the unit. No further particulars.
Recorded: **11** V
